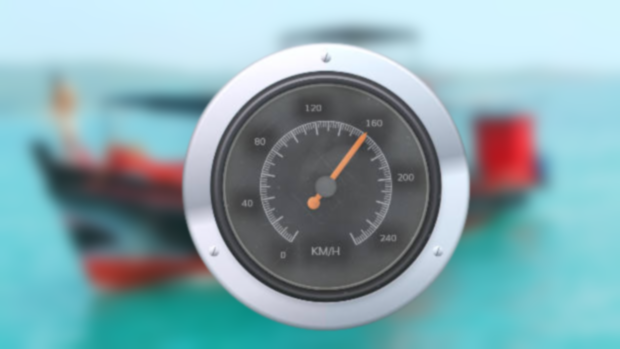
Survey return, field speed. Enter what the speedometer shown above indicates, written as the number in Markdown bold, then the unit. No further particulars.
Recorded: **160** km/h
